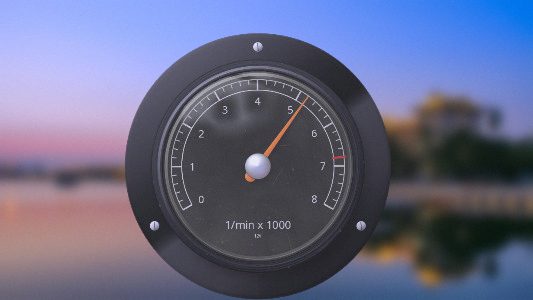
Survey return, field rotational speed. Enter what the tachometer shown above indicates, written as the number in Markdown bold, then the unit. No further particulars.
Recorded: **5200** rpm
